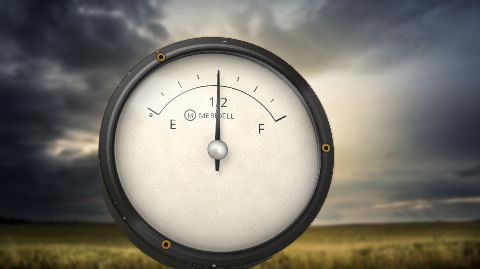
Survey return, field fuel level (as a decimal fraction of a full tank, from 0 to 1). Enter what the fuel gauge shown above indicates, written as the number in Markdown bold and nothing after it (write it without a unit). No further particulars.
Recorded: **0.5**
